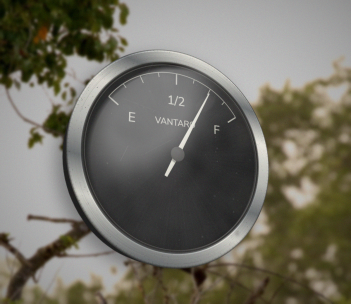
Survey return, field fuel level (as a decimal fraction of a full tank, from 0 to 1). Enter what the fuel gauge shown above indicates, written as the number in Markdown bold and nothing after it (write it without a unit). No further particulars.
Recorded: **0.75**
